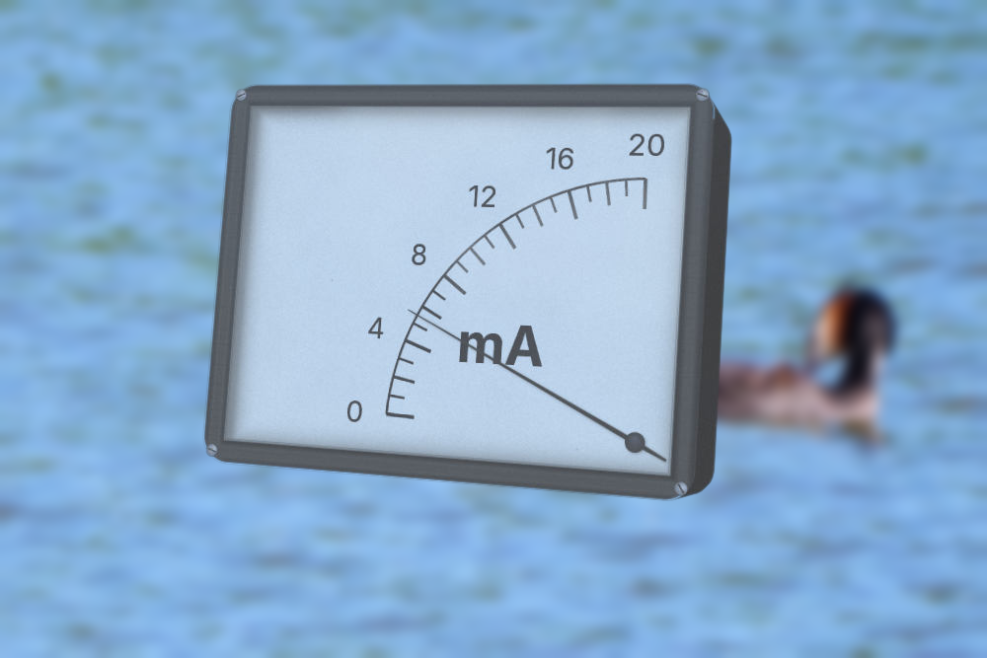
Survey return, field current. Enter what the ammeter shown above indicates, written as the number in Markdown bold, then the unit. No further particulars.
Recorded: **5.5** mA
